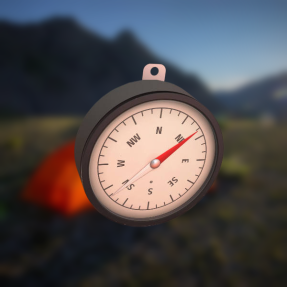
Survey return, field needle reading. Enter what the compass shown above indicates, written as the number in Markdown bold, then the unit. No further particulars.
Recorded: **50** °
